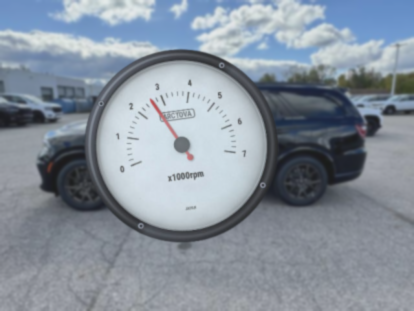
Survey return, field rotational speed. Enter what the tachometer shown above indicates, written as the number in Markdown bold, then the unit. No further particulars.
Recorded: **2600** rpm
